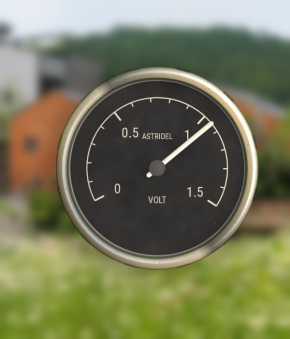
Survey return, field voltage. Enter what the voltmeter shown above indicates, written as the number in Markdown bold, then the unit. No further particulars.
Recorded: **1.05** V
